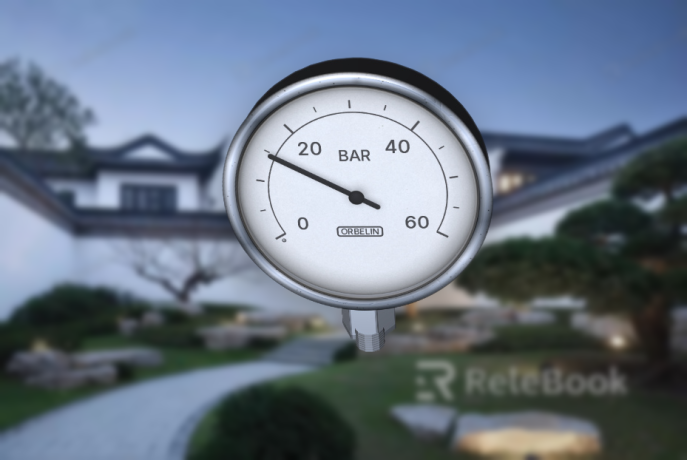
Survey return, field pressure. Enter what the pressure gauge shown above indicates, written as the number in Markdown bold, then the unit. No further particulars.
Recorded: **15** bar
